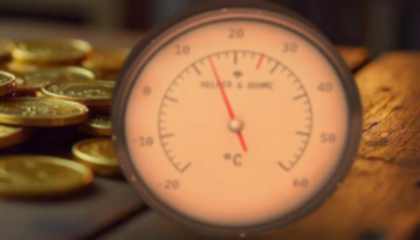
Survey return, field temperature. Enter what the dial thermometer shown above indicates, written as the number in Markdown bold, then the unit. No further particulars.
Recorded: **14** °C
